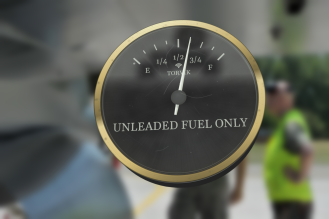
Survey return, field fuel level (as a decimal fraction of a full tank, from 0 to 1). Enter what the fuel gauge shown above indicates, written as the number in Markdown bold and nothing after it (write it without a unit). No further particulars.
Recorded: **0.625**
